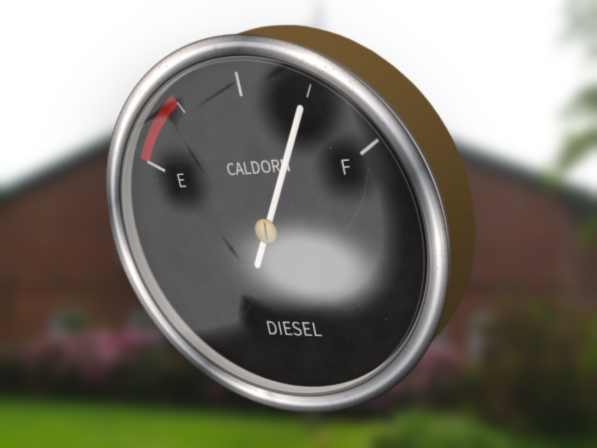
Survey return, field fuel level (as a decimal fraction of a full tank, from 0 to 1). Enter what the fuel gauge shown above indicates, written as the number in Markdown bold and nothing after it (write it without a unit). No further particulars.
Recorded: **0.75**
